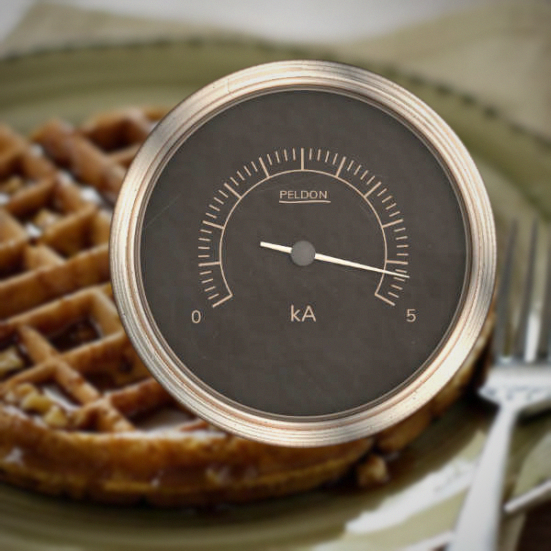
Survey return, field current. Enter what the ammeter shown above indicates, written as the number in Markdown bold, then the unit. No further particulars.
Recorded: **4.65** kA
